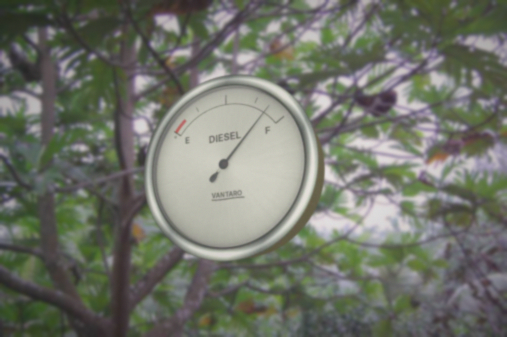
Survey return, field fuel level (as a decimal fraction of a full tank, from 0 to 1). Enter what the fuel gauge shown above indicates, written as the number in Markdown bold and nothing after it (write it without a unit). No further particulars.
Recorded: **0.875**
